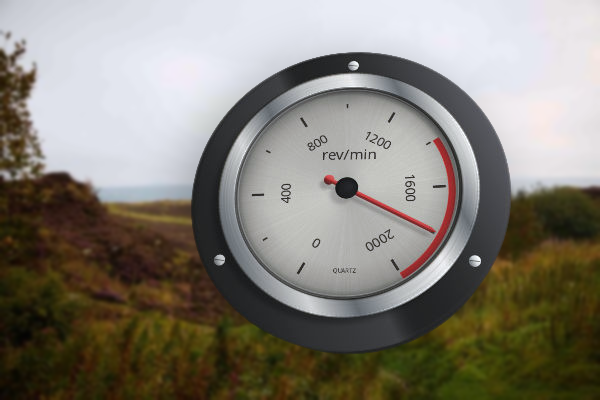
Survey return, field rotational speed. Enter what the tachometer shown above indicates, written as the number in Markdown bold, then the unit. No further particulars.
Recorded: **1800** rpm
